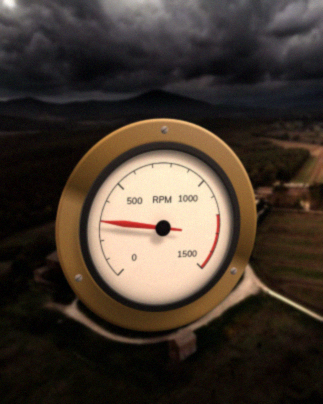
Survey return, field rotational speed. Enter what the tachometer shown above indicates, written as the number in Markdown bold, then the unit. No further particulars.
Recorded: **300** rpm
